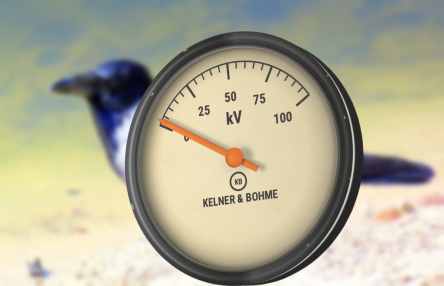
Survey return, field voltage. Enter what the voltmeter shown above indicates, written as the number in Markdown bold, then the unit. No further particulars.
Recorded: **2.5** kV
